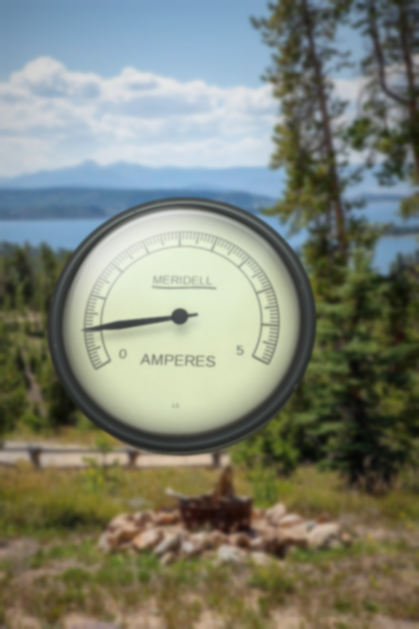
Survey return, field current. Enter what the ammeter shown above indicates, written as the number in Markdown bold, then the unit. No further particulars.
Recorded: **0.5** A
